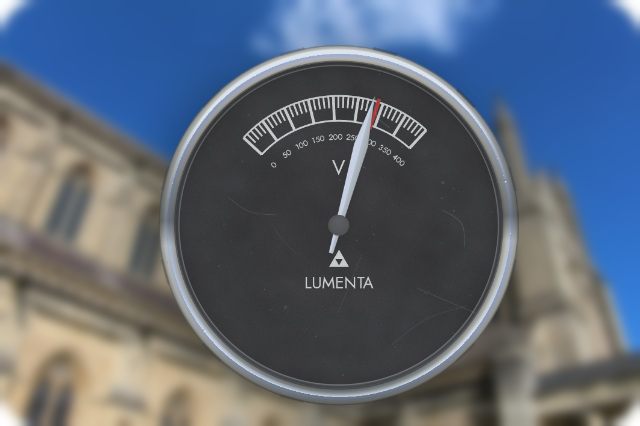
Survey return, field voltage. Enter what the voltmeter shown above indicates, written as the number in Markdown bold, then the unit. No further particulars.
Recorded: **280** V
